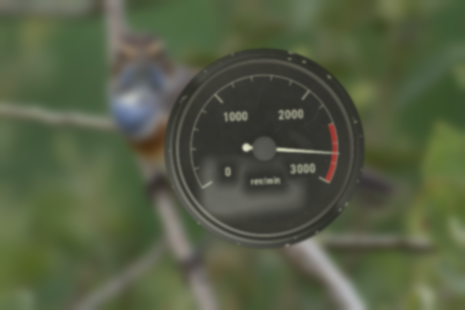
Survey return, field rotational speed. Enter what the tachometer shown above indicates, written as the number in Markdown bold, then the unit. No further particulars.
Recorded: **2700** rpm
